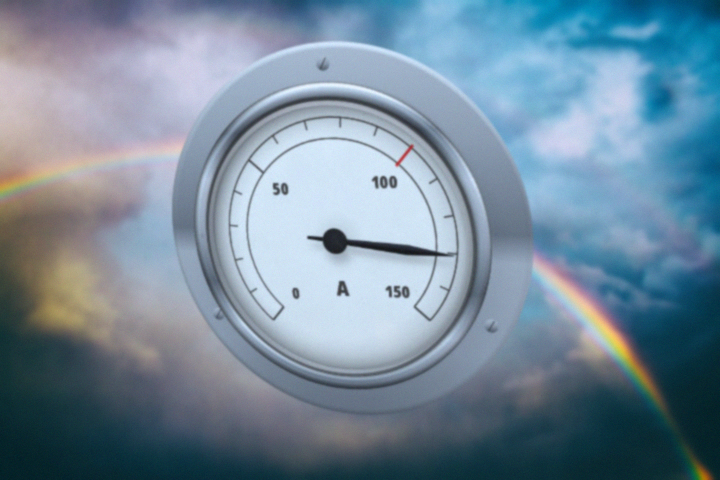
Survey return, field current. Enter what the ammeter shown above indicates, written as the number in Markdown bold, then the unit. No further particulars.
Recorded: **130** A
